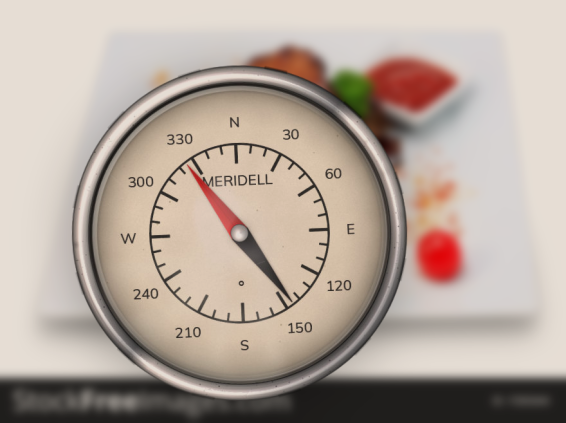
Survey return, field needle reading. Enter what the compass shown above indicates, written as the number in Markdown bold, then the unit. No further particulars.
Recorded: **325** °
